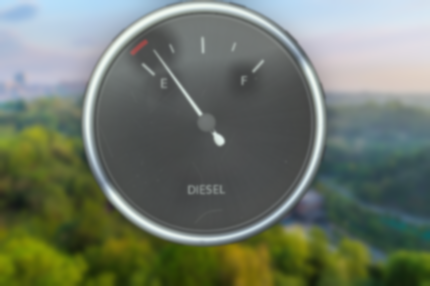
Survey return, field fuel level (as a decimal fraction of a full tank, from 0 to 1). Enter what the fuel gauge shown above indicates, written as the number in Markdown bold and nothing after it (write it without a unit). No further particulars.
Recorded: **0.125**
